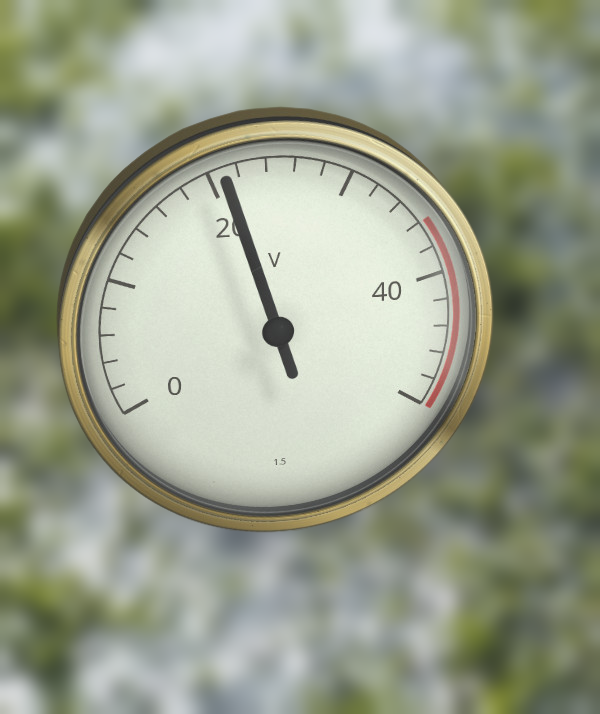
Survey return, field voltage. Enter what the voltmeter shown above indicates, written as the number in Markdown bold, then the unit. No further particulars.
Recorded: **21** V
